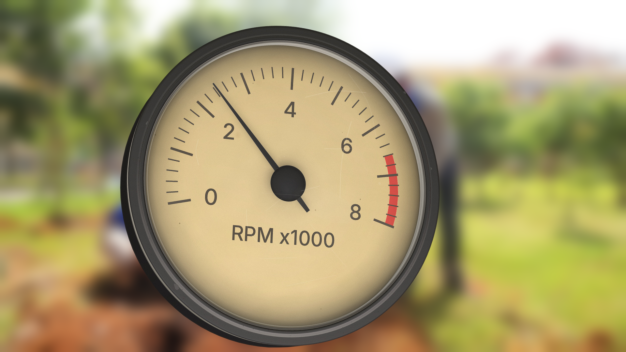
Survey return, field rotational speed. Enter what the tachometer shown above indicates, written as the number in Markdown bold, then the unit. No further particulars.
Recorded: **2400** rpm
